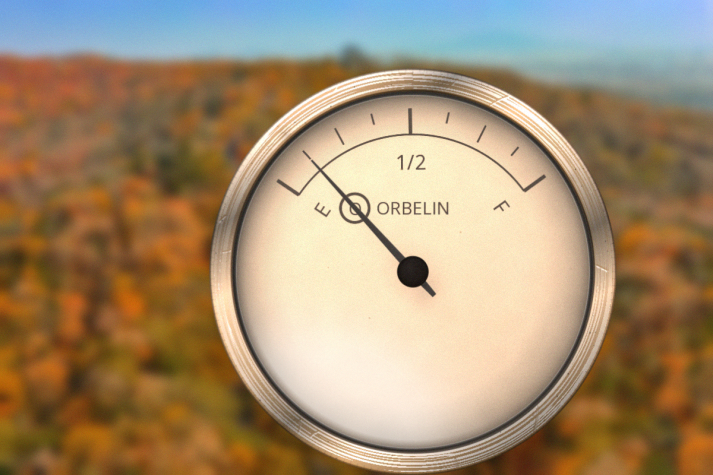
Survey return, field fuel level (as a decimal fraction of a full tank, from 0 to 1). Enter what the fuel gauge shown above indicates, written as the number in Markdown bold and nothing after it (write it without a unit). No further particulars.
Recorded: **0.125**
